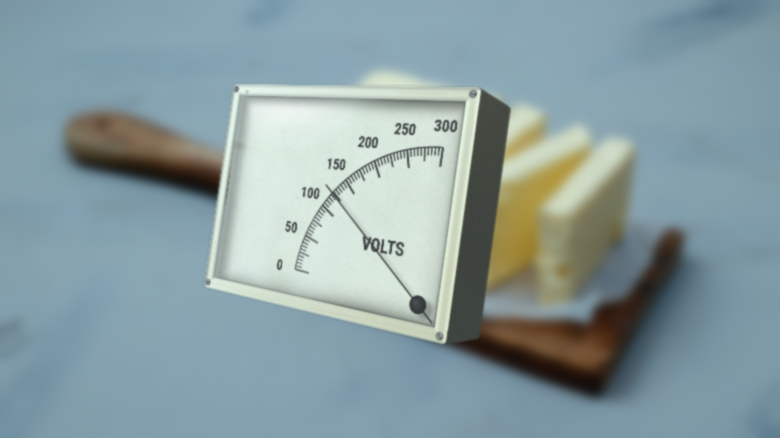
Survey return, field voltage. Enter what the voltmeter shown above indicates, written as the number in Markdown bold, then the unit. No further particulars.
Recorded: **125** V
